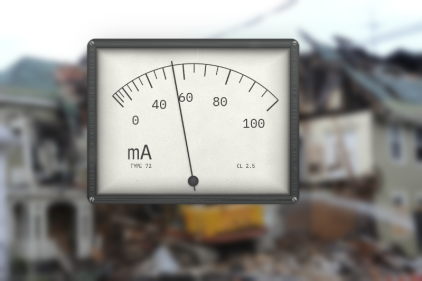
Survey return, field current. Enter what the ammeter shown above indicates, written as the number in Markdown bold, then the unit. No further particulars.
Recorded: **55** mA
